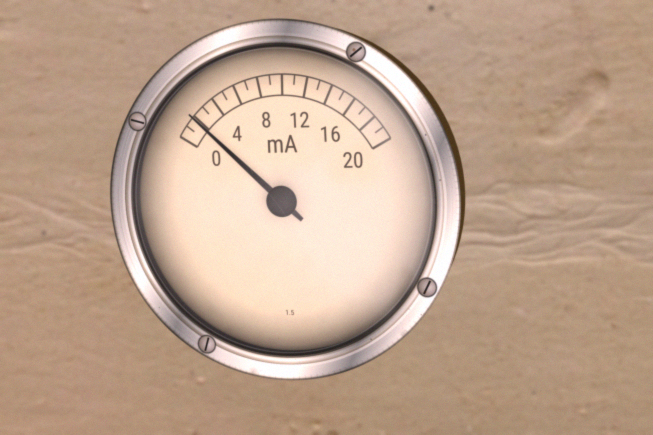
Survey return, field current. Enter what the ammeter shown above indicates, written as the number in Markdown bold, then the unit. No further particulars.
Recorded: **2** mA
